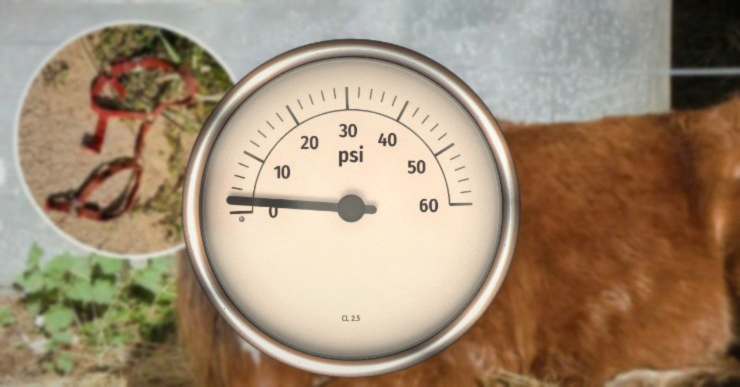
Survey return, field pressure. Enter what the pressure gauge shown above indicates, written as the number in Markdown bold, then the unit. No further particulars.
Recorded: **2** psi
